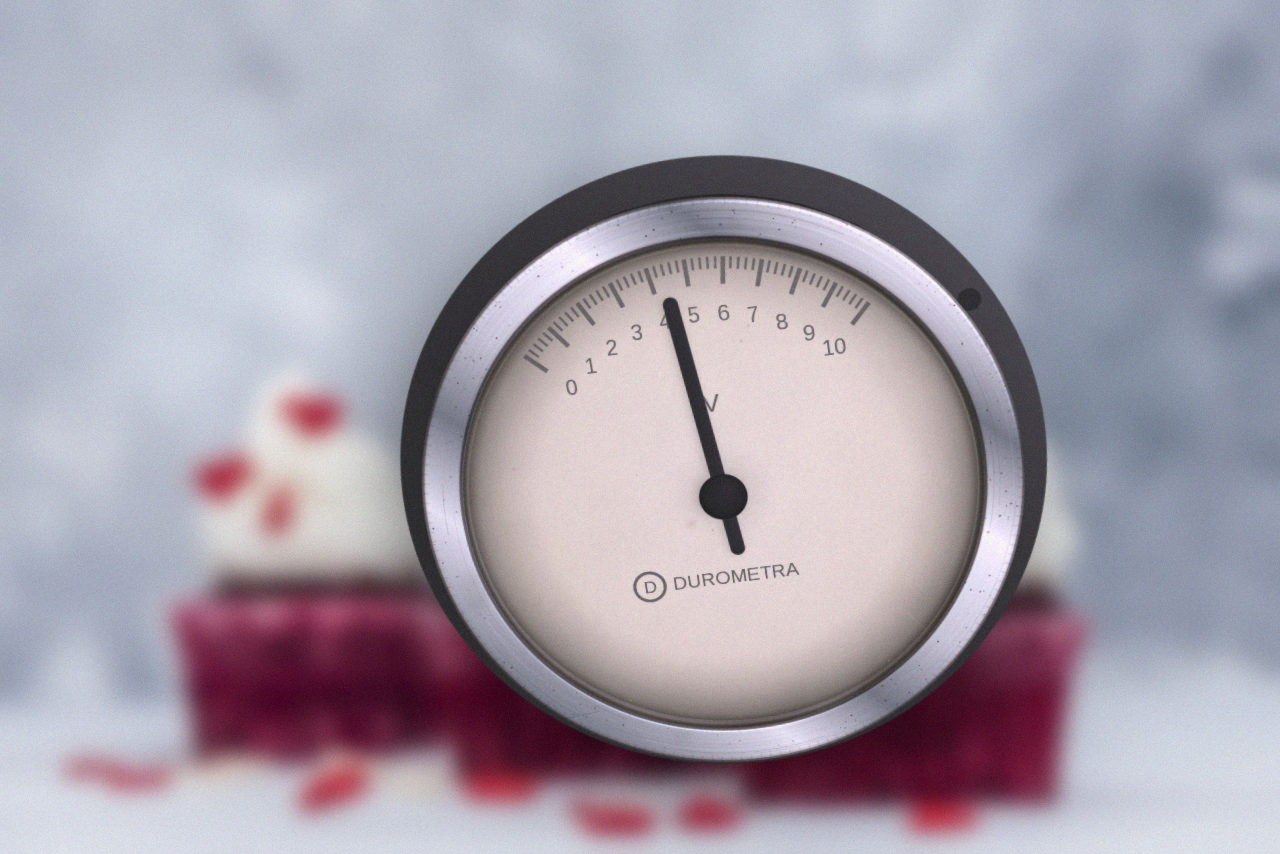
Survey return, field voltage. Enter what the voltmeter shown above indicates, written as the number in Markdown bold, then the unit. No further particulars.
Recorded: **4.4** V
